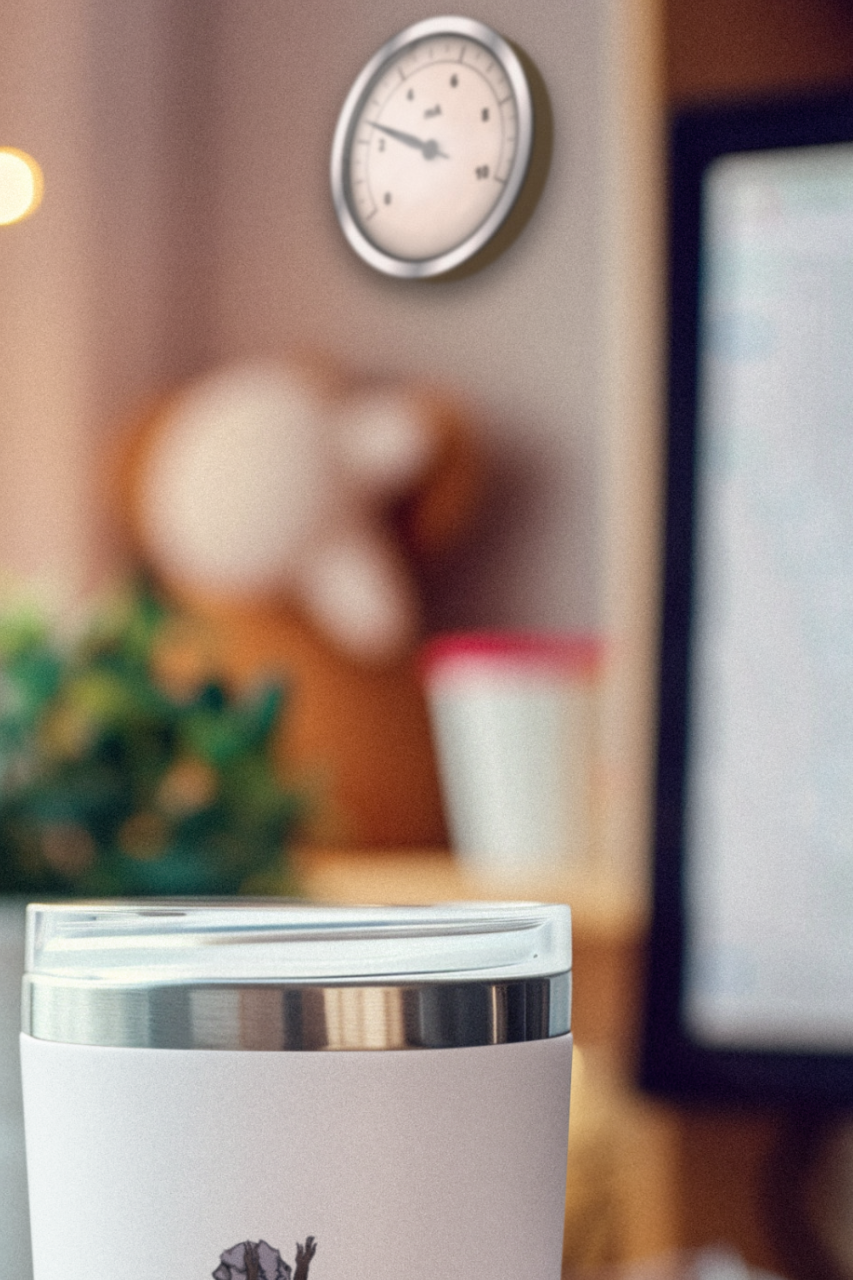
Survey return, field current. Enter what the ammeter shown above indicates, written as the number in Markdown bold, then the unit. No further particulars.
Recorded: **2.5** mA
